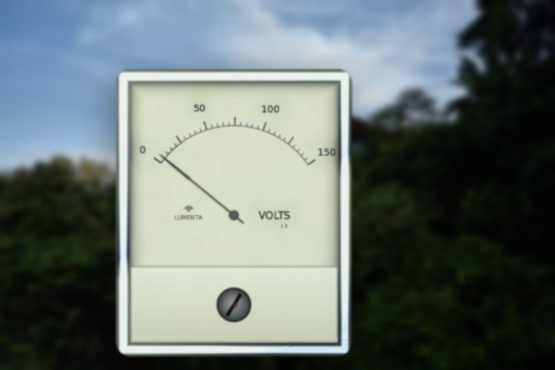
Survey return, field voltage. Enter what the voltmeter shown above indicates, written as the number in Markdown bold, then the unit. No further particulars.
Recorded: **5** V
